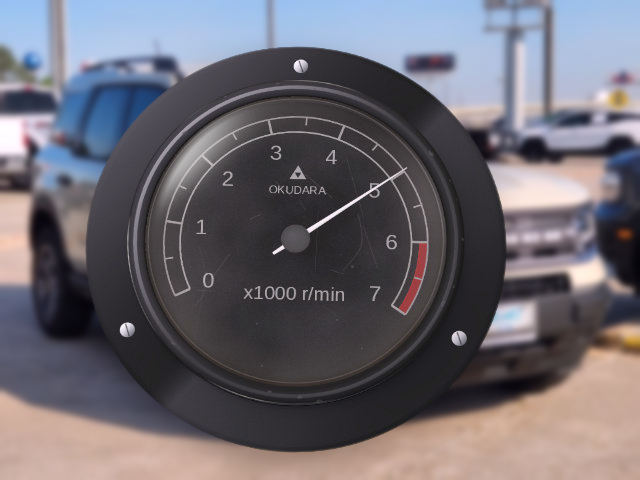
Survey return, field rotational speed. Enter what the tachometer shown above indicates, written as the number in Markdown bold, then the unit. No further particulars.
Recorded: **5000** rpm
